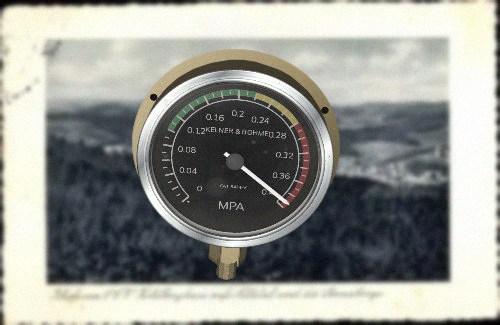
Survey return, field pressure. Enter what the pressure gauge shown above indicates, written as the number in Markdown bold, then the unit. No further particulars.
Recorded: **0.39** MPa
